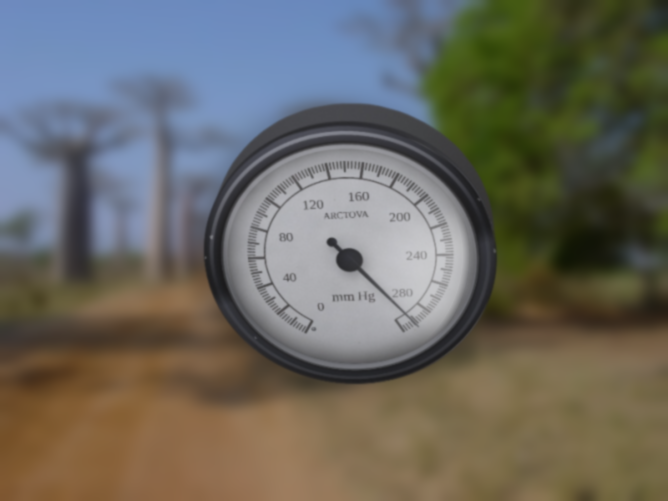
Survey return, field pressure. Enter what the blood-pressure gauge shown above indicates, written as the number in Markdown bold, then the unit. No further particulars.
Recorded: **290** mmHg
